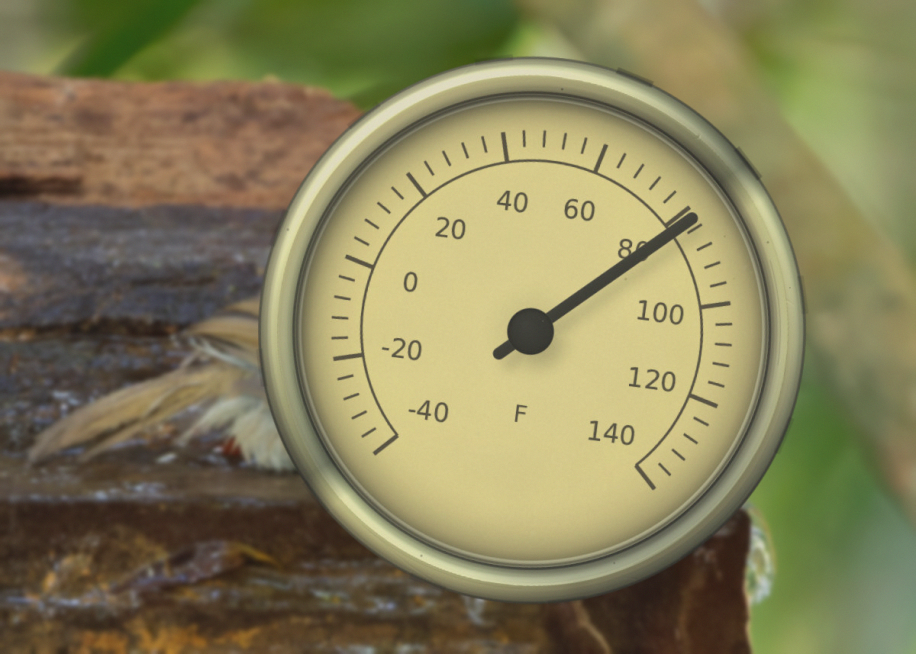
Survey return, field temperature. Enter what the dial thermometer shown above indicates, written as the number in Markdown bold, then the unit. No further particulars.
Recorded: **82** °F
